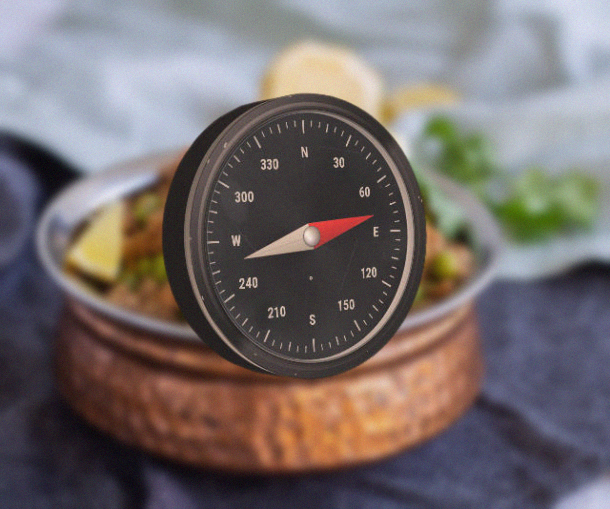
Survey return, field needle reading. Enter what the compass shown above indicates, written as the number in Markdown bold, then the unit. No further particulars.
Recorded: **77.5** °
